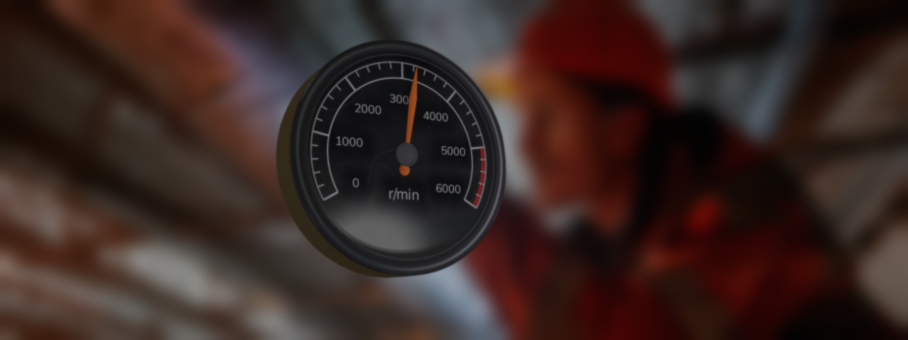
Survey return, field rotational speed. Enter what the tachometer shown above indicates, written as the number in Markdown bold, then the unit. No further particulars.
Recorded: **3200** rpm
